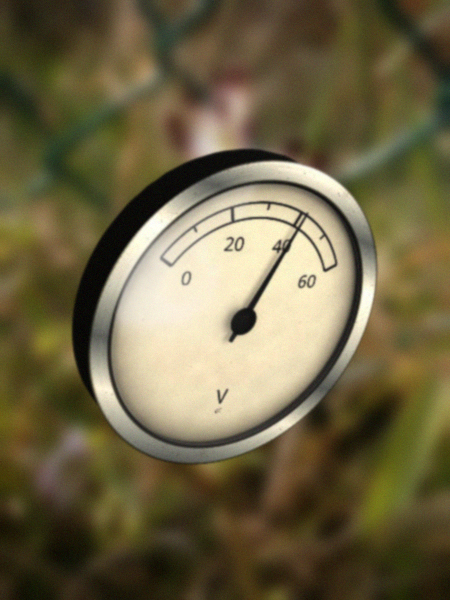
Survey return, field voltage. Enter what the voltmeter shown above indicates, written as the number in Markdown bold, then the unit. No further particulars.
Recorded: **40** V
